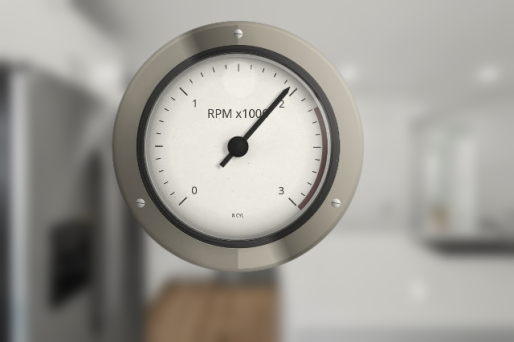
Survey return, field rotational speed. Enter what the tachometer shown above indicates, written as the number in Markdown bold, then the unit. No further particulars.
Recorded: **1950** rpm
